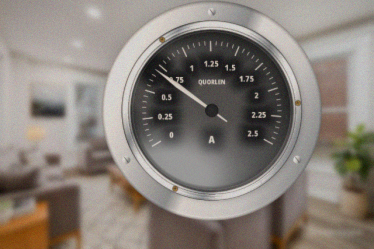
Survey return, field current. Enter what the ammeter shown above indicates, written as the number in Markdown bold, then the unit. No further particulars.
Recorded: **0.7** A
